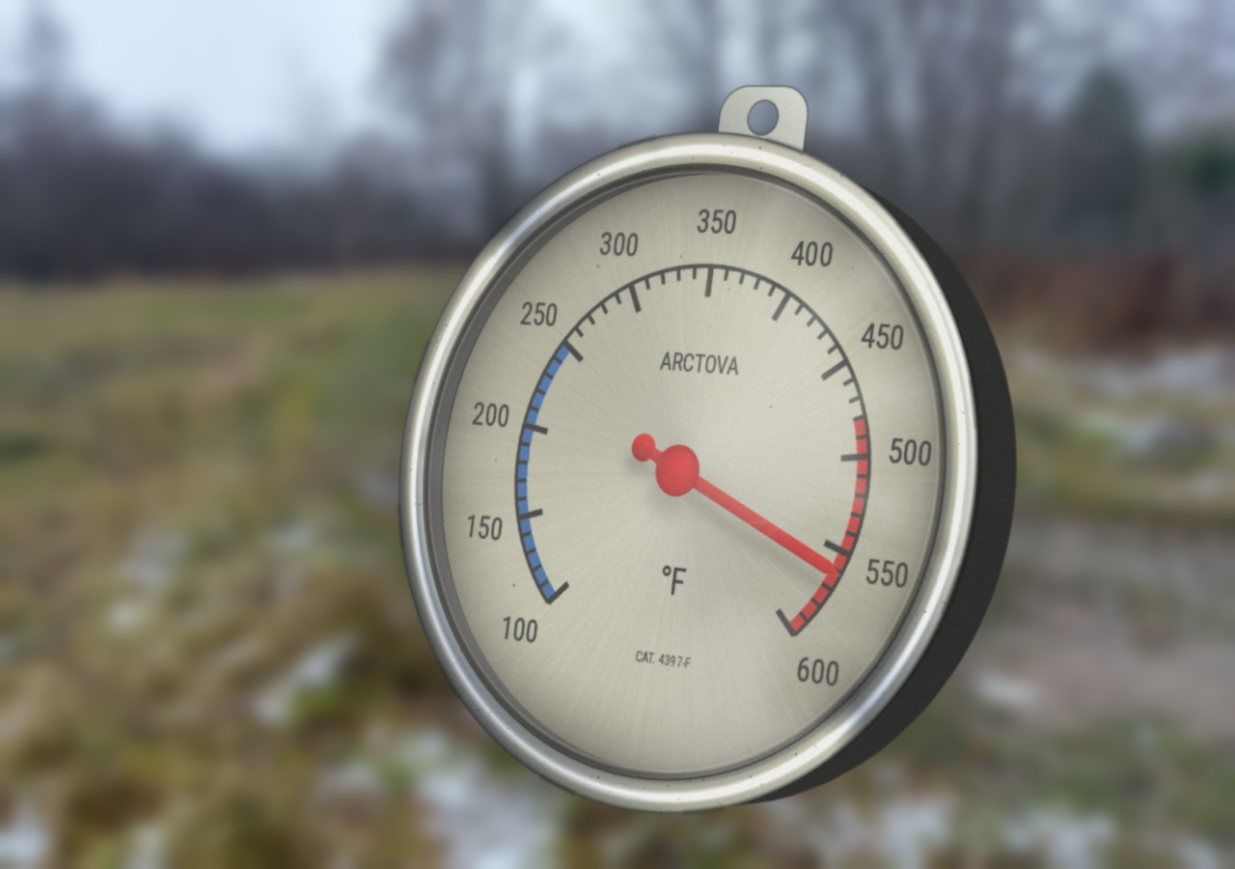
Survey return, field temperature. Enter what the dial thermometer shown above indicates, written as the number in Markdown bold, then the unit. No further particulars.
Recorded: **560** °F
